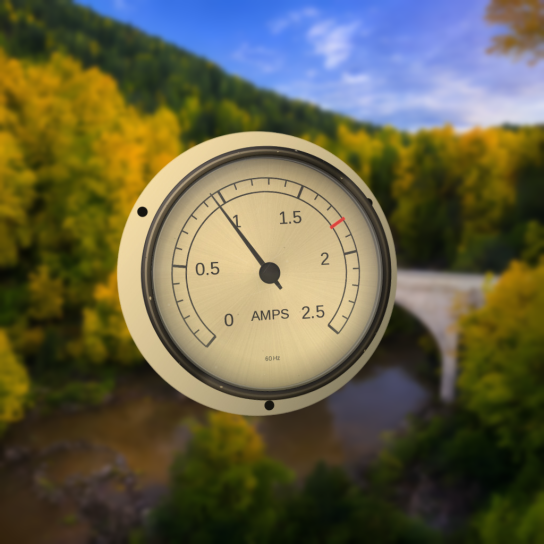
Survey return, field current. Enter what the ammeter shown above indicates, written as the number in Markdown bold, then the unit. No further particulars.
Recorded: **0.95** A
